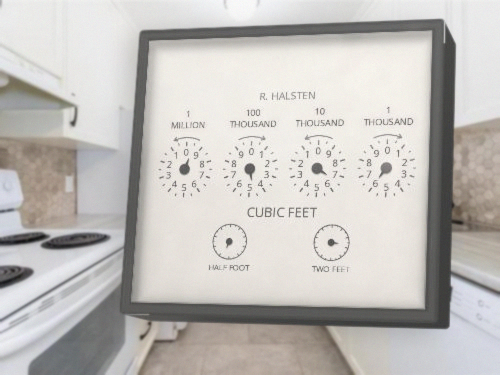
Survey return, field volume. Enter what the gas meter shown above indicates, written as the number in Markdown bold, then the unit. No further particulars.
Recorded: **946600** ft³
